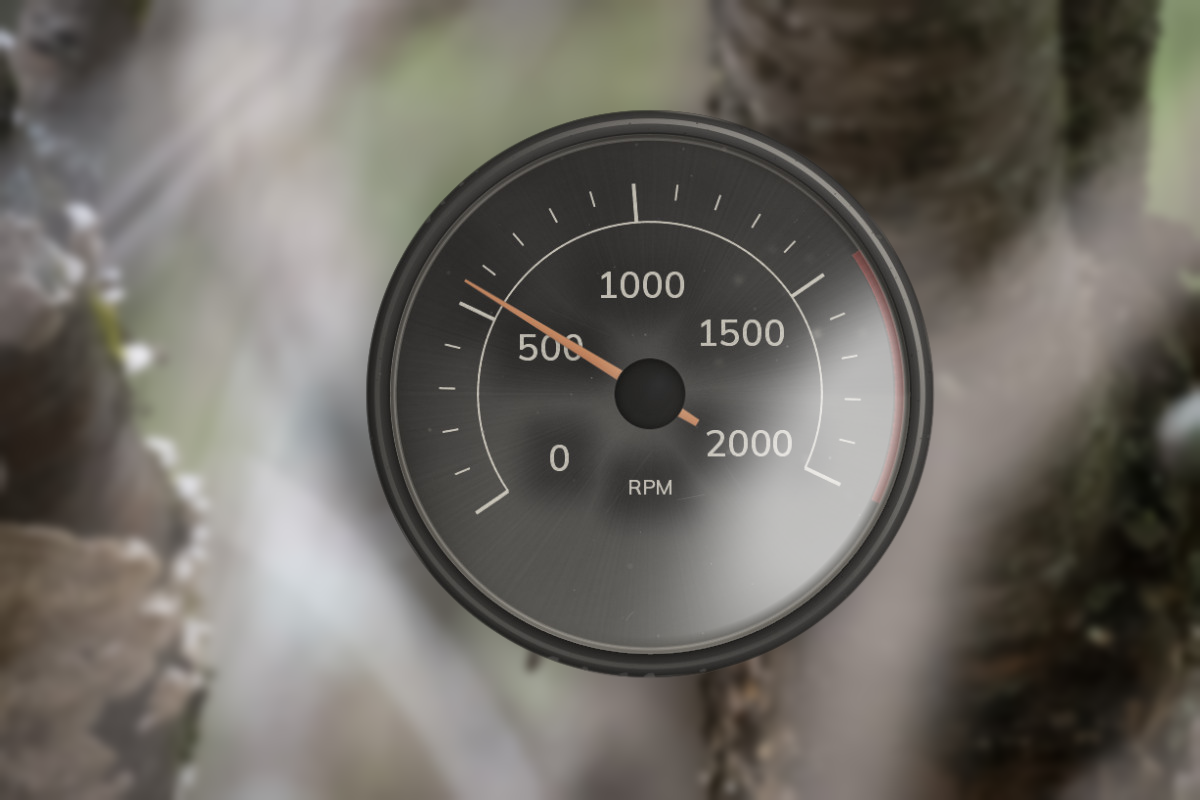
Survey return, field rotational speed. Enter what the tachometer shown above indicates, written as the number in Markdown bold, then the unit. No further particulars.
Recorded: **550** rpm
